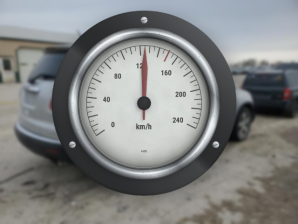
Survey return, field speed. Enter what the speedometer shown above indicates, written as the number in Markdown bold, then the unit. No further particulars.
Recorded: **125** km/h
